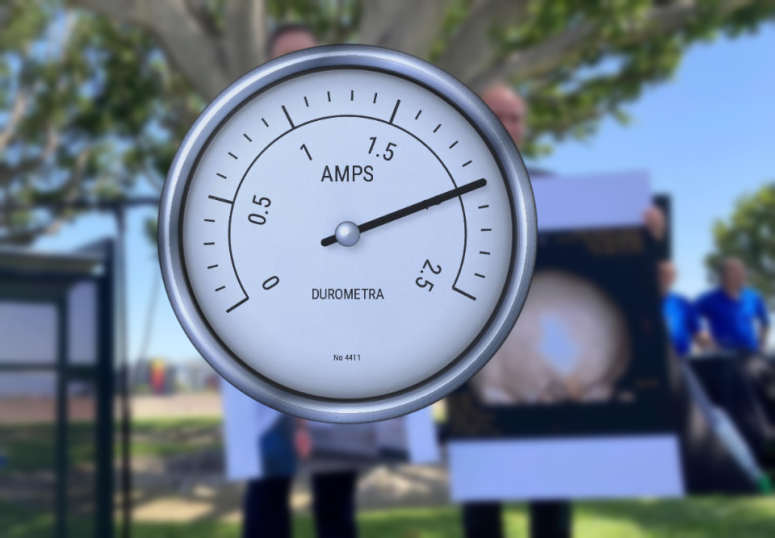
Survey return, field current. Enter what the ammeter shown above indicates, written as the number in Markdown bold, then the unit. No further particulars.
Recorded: **2** A
